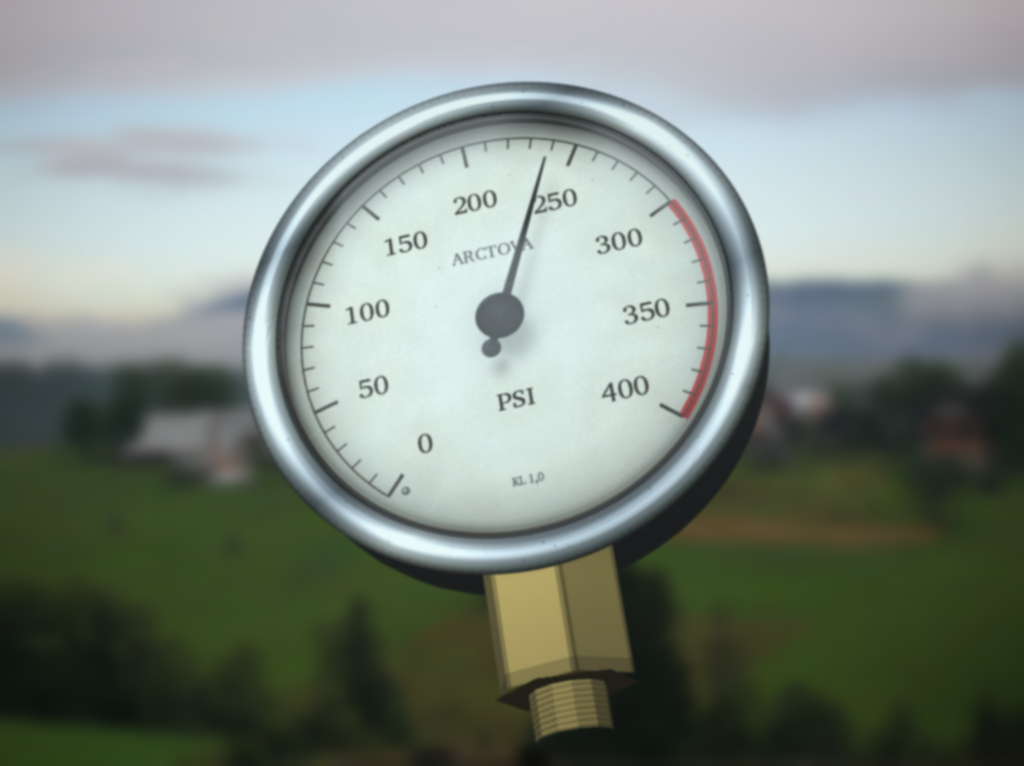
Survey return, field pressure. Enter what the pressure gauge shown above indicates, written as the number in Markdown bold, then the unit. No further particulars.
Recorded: **240** psi
